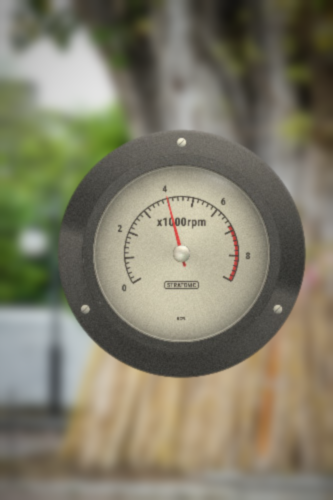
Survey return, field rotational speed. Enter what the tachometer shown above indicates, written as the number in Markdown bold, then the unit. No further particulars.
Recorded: **4000** rpm
